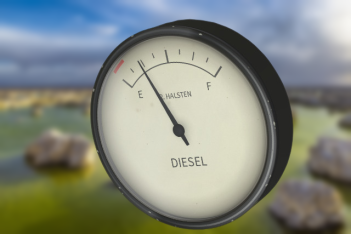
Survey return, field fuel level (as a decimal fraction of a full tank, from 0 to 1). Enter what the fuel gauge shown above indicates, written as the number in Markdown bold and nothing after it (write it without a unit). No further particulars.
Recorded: **0.25**
